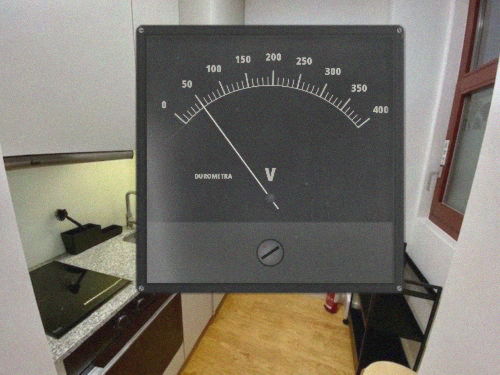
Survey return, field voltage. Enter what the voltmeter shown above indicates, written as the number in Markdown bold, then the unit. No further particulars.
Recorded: **50** V
